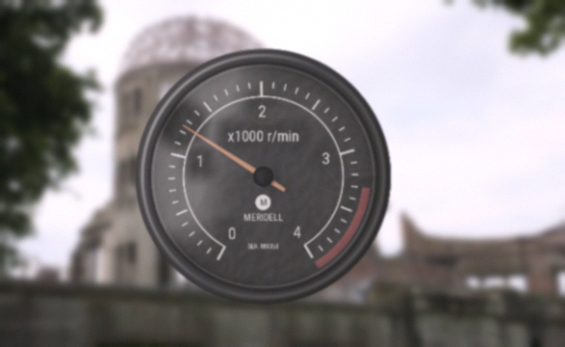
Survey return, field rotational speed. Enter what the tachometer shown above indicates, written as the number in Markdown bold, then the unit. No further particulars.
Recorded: **1250** rpm
